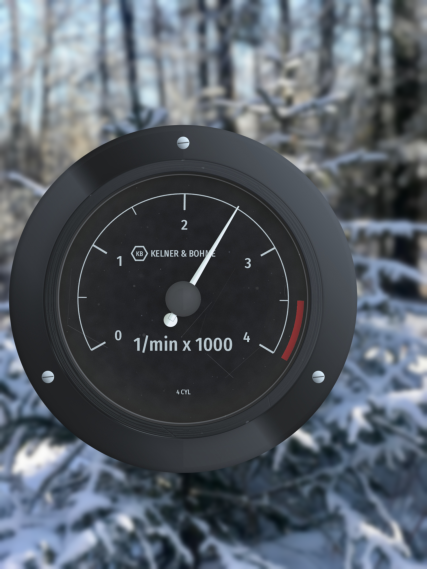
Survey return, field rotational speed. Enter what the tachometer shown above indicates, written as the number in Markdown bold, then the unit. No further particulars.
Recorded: **2500** rpm
